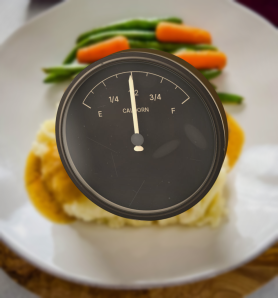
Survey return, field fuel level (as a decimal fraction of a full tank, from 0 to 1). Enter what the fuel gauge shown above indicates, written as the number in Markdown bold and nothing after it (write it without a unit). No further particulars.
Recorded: **0.5**
